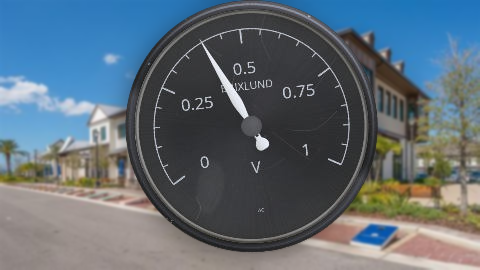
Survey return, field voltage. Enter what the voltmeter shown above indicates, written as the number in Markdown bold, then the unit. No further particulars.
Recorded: **0.4** V
